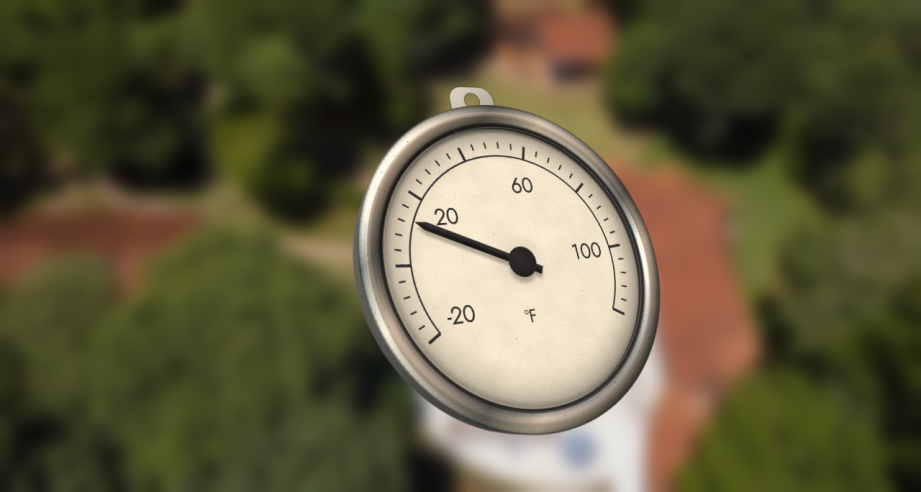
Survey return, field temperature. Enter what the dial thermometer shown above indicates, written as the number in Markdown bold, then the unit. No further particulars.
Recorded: **12** °F
